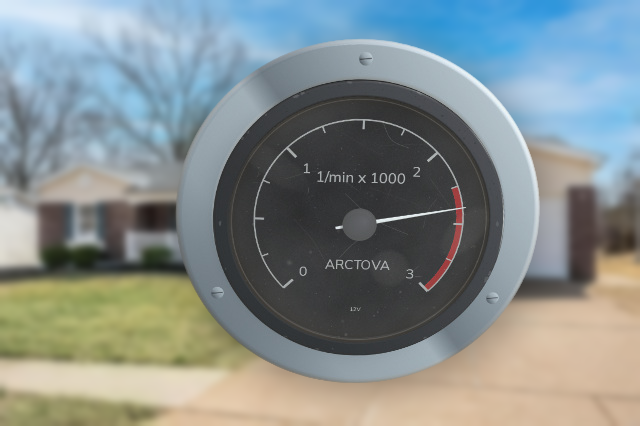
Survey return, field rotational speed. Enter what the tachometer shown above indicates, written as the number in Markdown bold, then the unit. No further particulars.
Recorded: **2375** rpm
